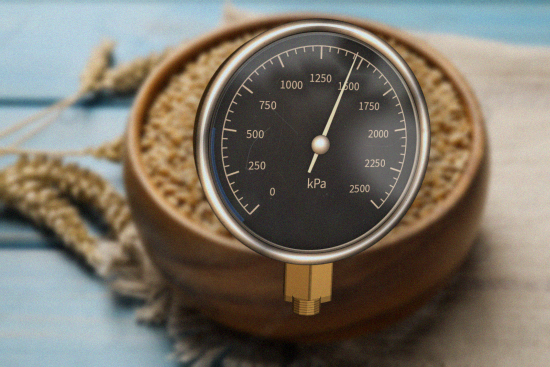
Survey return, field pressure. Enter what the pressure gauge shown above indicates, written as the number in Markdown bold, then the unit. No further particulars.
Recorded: **1450** kPa
